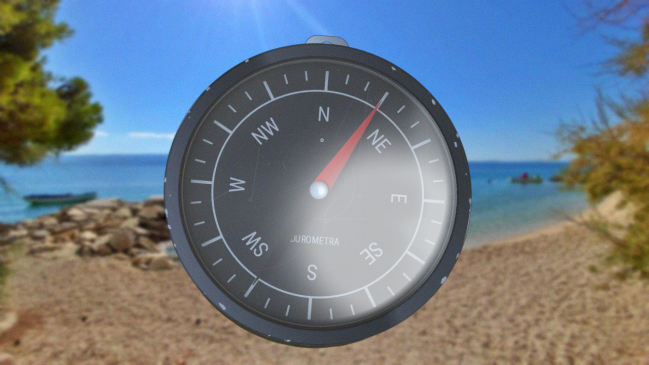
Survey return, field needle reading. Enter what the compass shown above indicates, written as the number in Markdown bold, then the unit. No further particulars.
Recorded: **30** °
